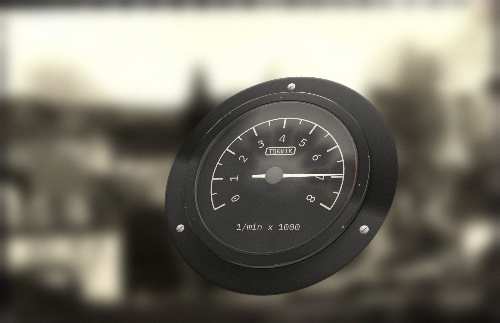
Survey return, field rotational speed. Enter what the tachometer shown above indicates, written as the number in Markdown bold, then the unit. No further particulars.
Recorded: **7000** rpm
